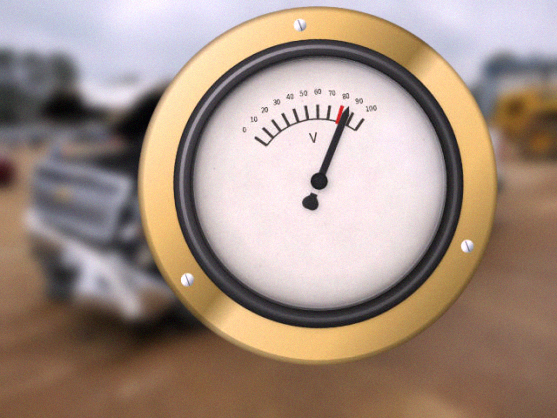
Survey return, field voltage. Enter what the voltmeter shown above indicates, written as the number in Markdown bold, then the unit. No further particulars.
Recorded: **85** V
